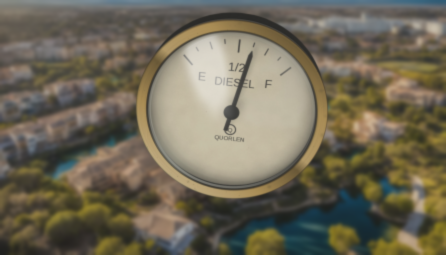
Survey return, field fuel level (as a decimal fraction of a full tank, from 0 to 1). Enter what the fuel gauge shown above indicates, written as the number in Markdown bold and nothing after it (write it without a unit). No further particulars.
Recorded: **0.625**
